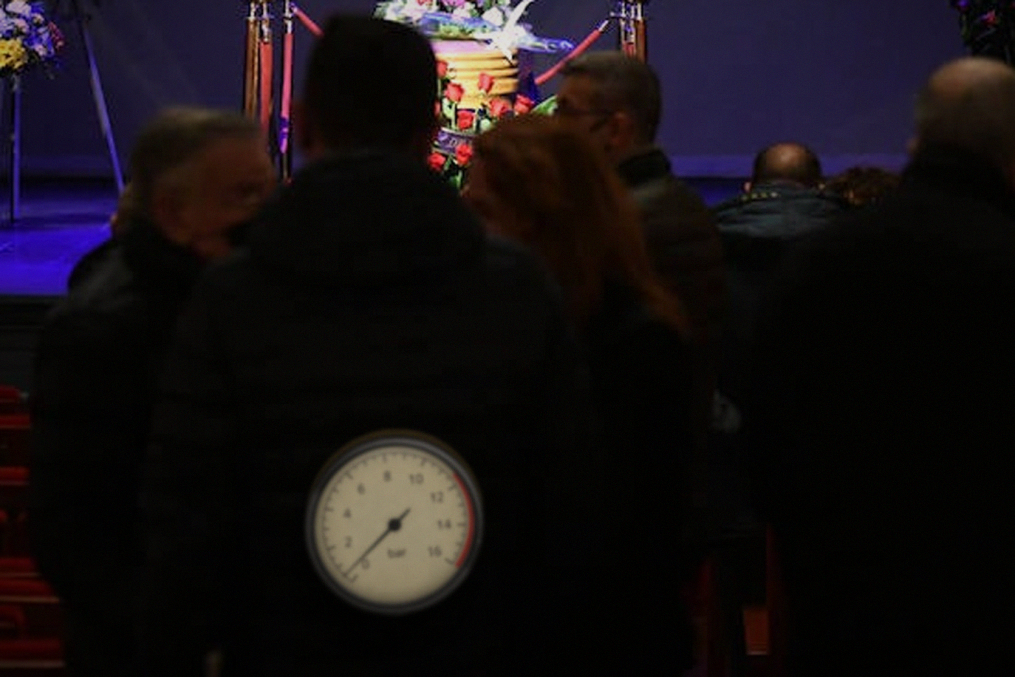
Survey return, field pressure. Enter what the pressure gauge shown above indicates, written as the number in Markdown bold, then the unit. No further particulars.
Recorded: **0.5** bar
